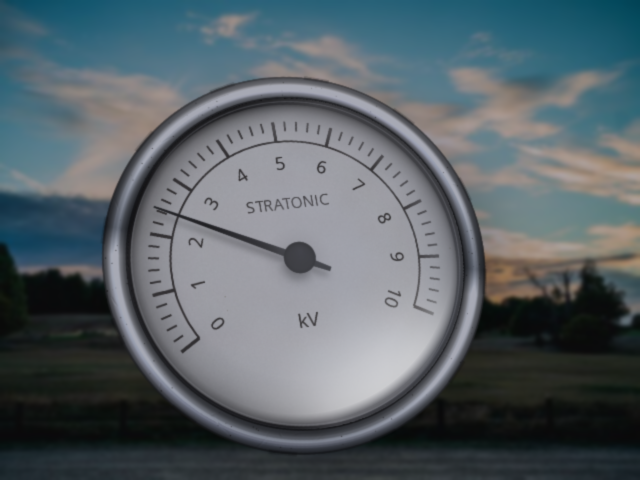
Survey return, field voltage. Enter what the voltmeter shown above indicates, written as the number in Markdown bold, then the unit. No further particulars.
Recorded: **2.4** kV
